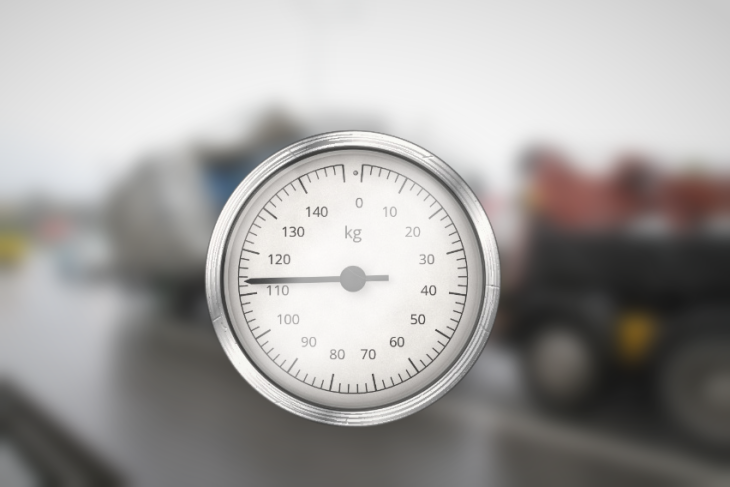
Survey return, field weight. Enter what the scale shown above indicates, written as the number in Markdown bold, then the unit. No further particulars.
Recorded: **113** kg
